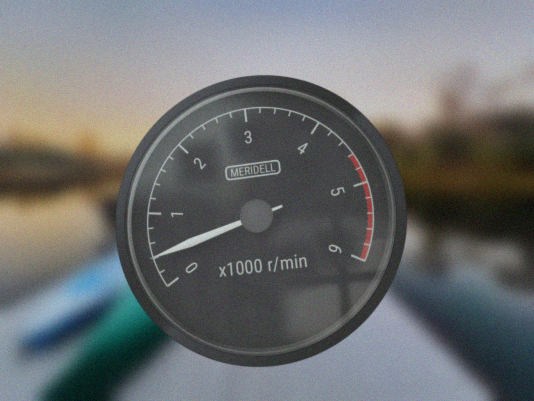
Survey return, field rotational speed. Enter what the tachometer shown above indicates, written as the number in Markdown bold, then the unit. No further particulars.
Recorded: **400** rpm
